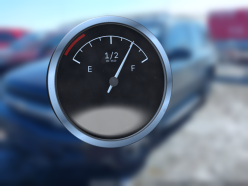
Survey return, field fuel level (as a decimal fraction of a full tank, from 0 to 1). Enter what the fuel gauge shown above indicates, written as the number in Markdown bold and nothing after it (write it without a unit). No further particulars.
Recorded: **0.75**
